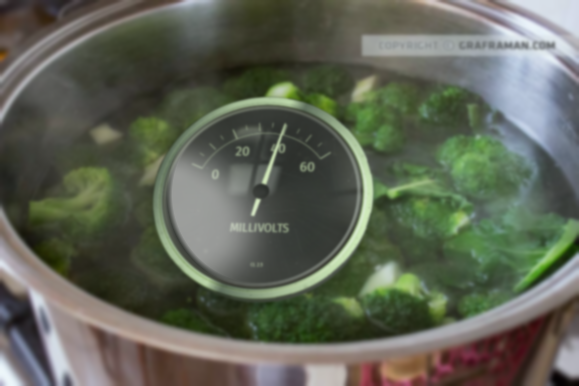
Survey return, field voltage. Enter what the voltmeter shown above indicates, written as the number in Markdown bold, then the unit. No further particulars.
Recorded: **40** mV
